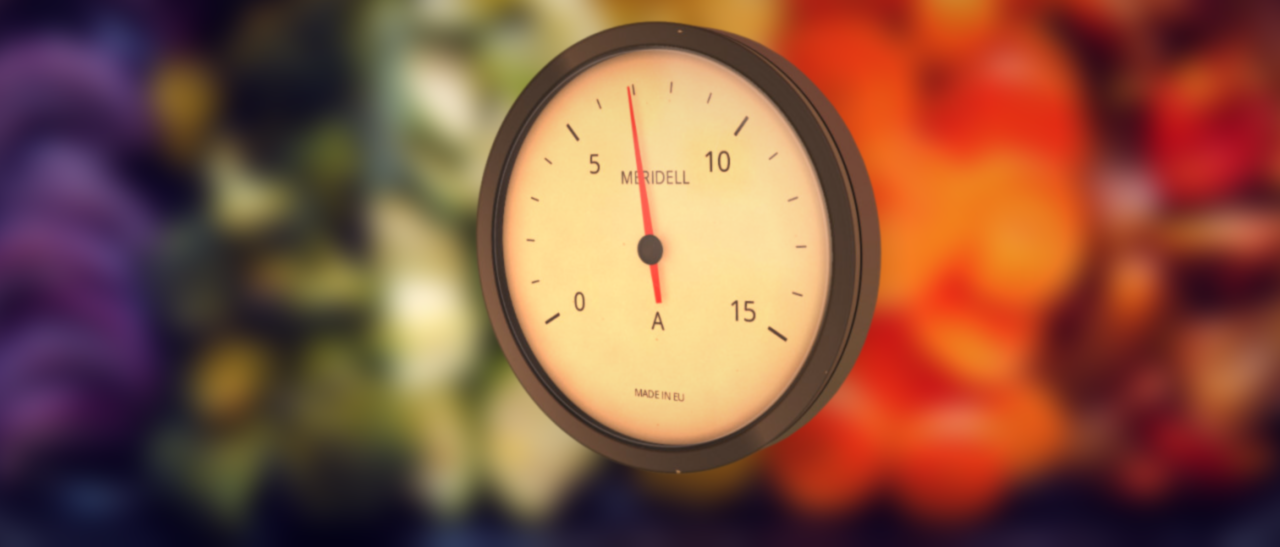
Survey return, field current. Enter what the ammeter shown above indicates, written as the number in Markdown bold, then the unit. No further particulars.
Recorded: **7** A
